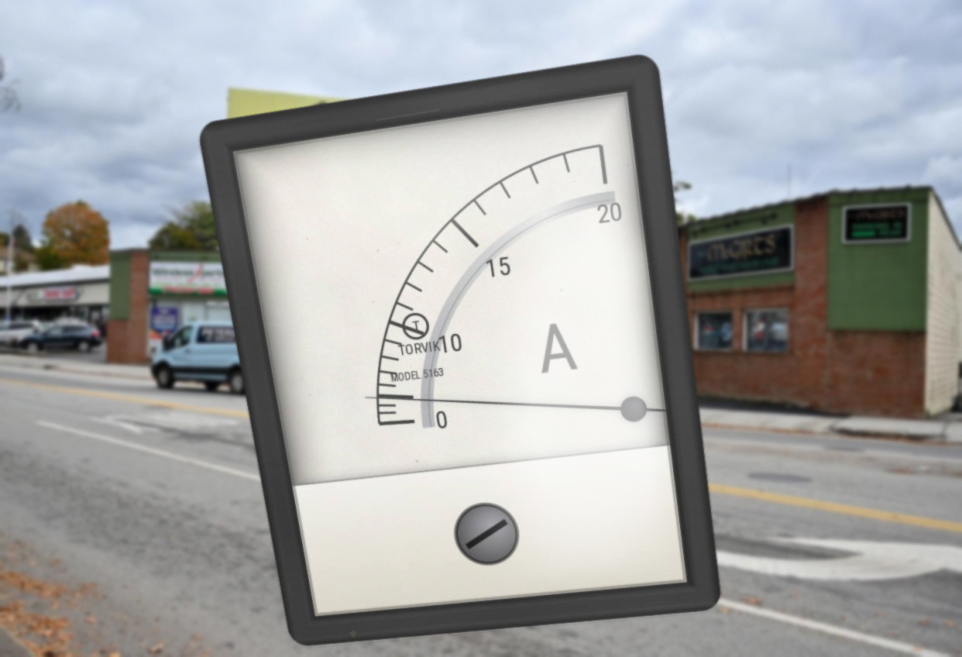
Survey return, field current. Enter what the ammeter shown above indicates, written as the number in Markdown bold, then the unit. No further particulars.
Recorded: **5** A
